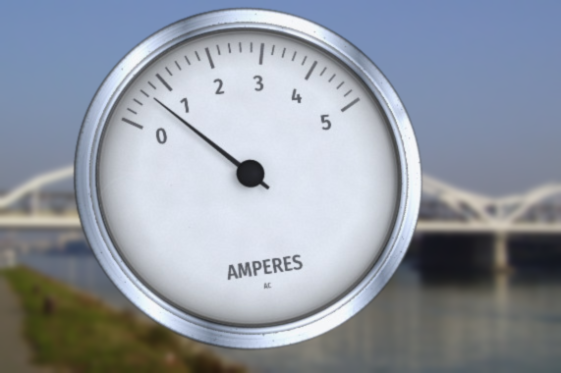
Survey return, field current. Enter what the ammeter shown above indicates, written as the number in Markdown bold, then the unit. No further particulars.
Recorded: **0.6** A
